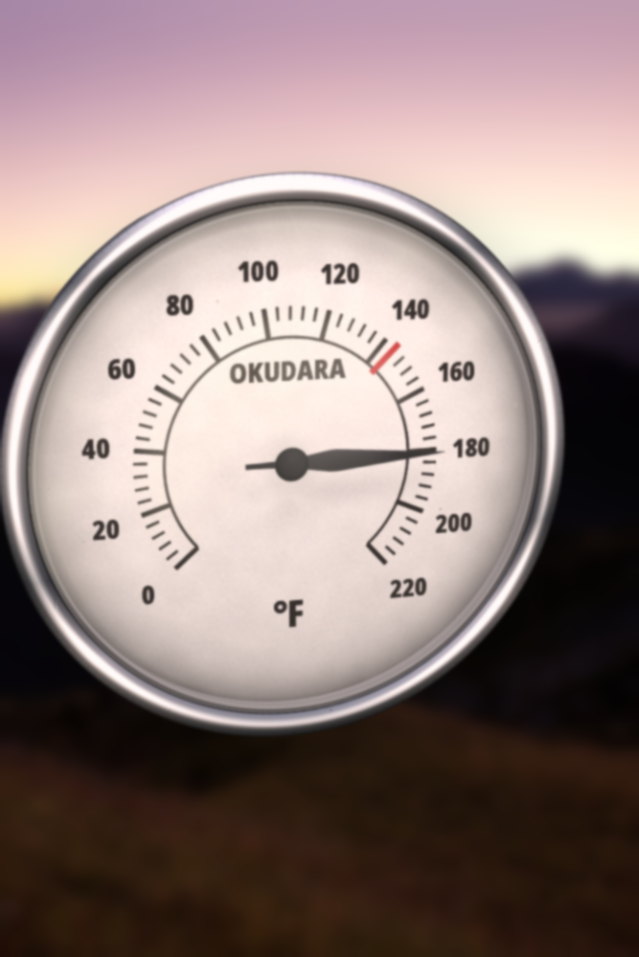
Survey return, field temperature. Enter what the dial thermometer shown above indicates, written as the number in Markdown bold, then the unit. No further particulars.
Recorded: **180** °F
